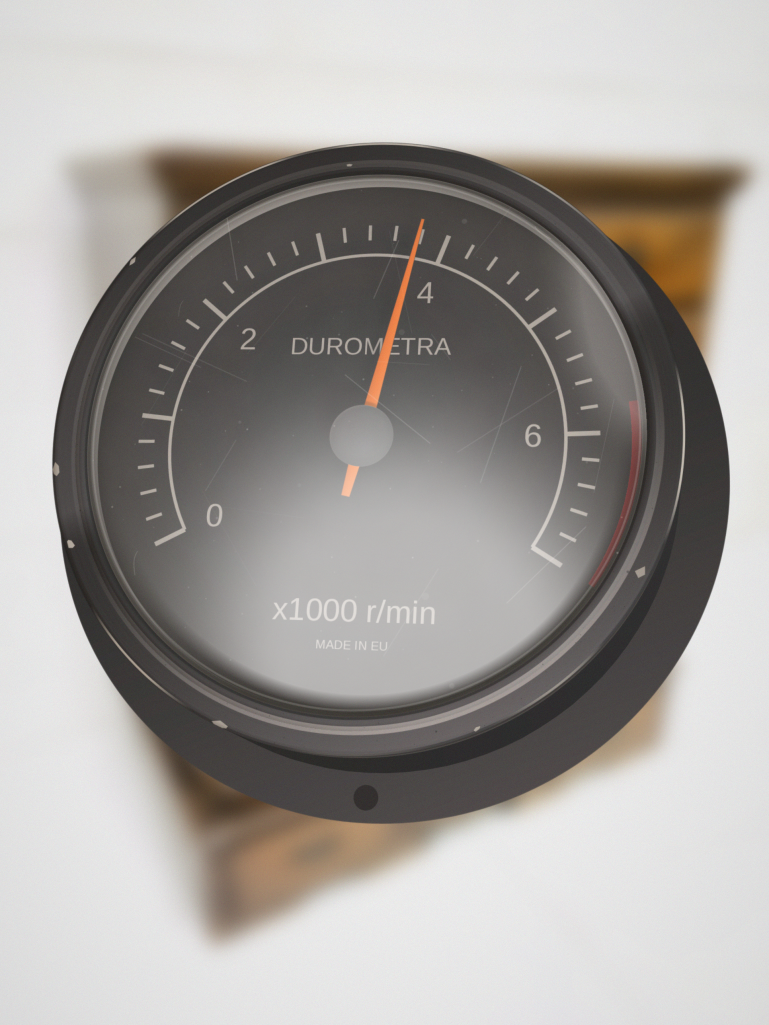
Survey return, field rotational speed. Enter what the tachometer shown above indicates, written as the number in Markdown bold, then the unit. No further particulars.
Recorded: **3800** rpm
